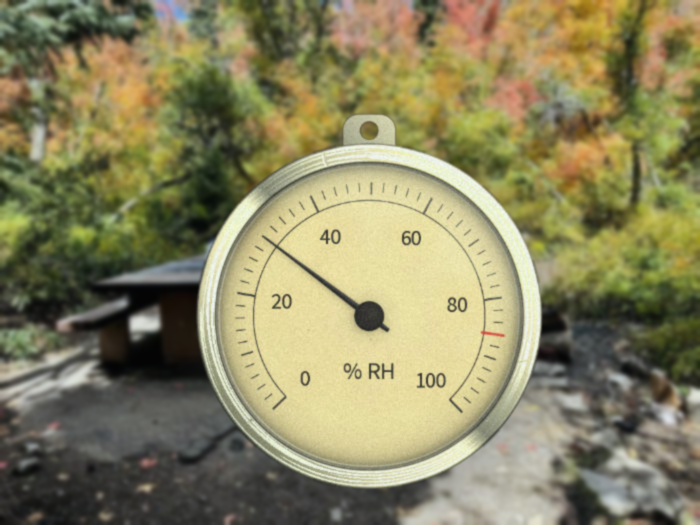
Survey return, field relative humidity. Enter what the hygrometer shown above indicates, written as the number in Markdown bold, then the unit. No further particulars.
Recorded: **30** %
